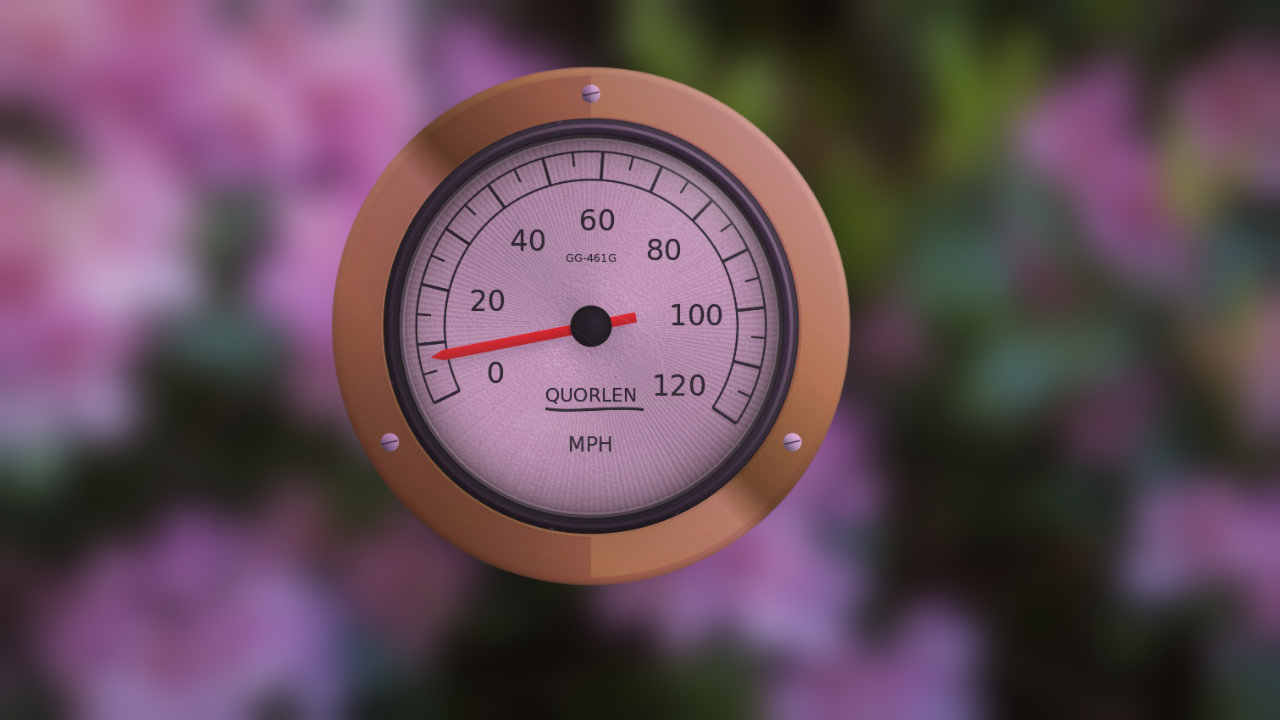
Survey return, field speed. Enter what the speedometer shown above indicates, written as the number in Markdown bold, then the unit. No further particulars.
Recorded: **7.5** mph
